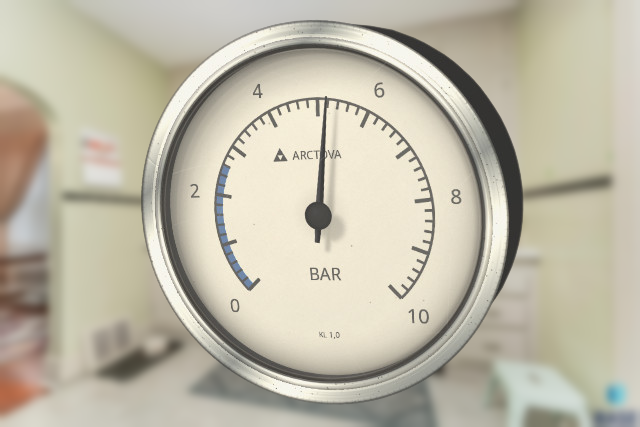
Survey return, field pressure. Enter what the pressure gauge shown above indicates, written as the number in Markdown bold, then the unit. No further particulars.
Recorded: **5.2** bar
